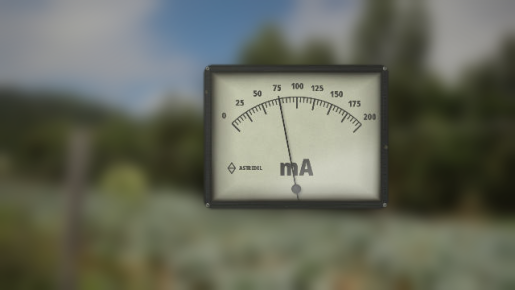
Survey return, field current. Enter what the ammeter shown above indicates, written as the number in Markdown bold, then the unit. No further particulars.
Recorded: **75** mA
